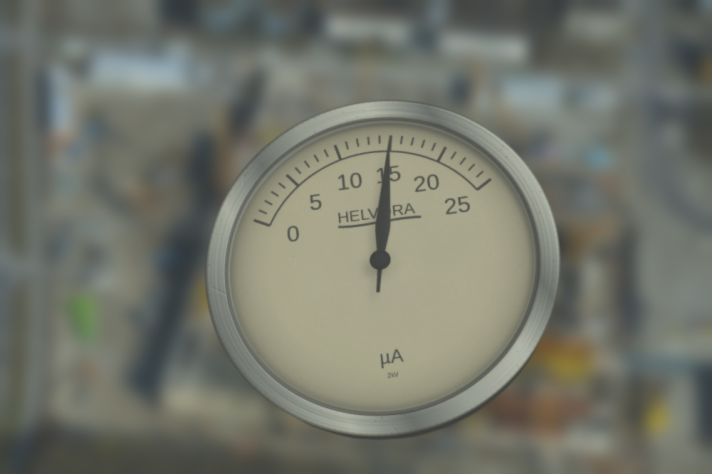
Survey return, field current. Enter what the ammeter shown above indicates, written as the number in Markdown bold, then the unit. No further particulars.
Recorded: **15** µA
